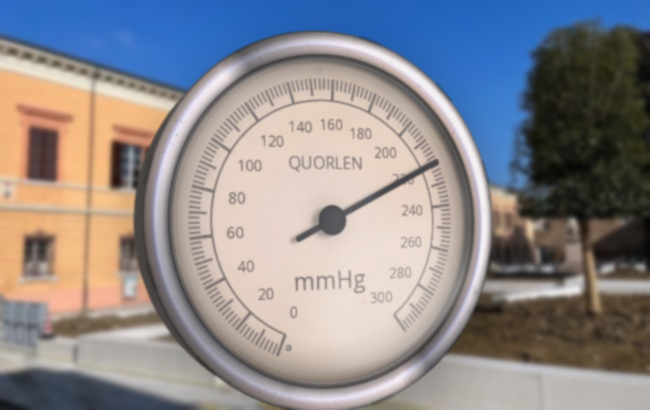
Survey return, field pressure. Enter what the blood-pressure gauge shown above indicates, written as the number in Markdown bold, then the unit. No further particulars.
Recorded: **220** mmHg
